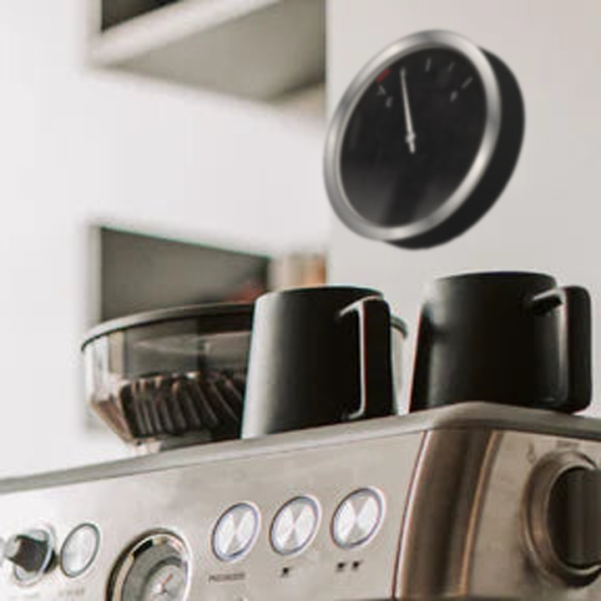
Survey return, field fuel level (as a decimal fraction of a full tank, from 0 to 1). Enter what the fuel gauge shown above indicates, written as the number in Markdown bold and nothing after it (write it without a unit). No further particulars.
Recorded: **0.25**
